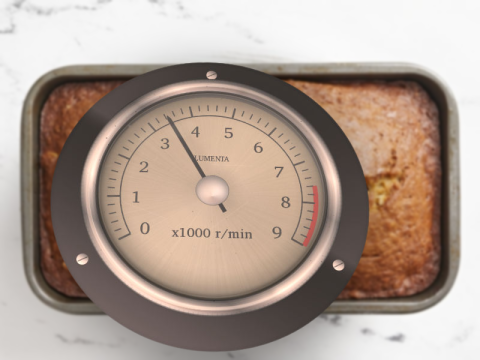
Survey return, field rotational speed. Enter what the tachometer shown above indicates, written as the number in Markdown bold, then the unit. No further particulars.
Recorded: **3400** rpm
